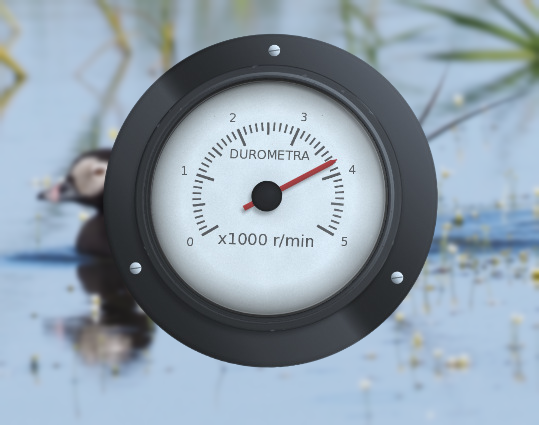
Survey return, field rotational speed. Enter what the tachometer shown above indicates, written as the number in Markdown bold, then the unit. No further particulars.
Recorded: **3800** rpm
